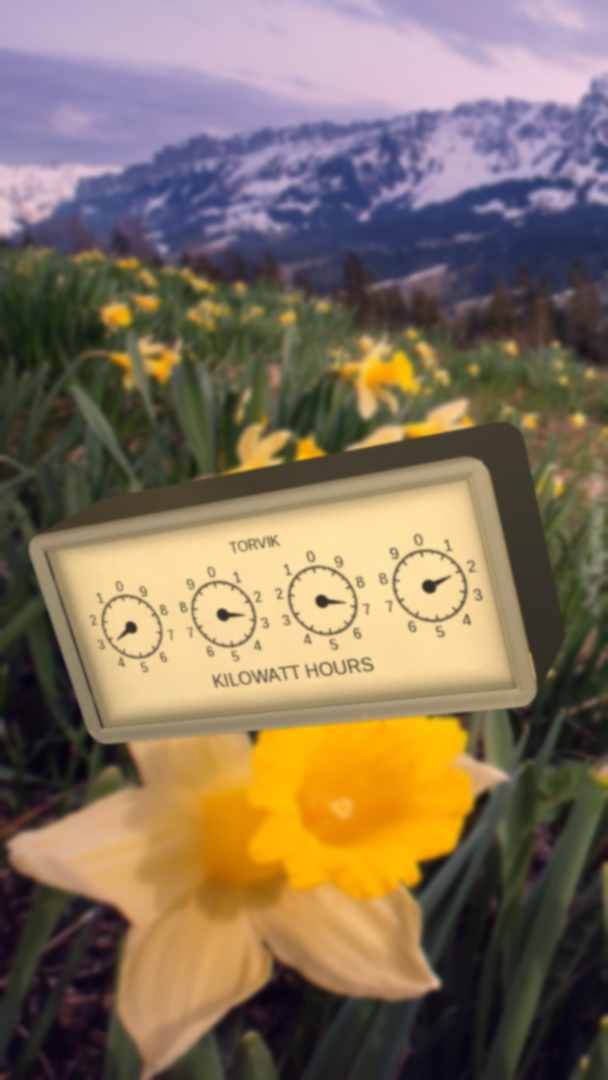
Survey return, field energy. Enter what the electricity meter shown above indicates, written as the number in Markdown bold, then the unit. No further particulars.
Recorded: **3272** kWh
